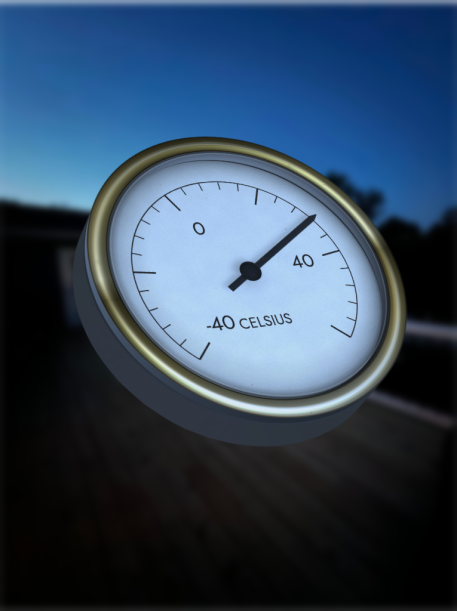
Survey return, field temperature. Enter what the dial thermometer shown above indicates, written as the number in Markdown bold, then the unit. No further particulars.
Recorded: **32** °C
